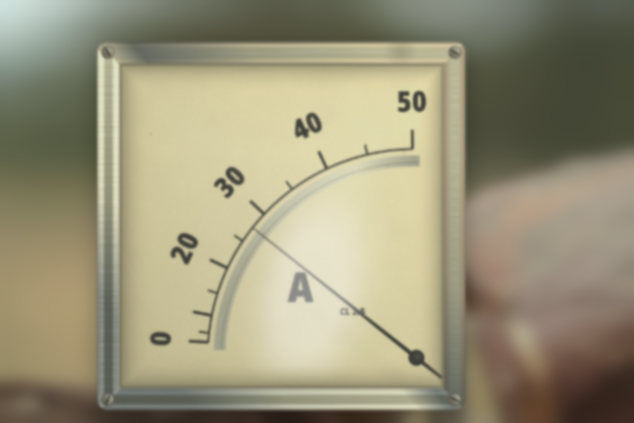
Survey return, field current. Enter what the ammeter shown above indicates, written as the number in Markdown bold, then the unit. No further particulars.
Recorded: **27.5** A
